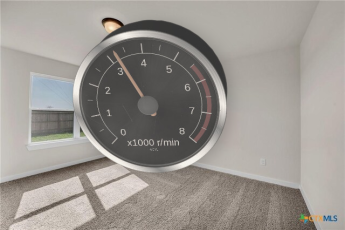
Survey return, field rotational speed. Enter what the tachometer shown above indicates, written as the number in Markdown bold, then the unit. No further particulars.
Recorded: **3250** rpm
